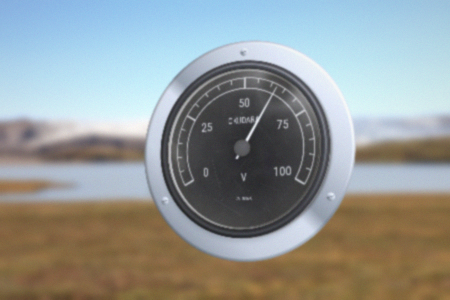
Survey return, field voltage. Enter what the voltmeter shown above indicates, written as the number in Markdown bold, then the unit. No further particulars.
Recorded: **62.5** V
